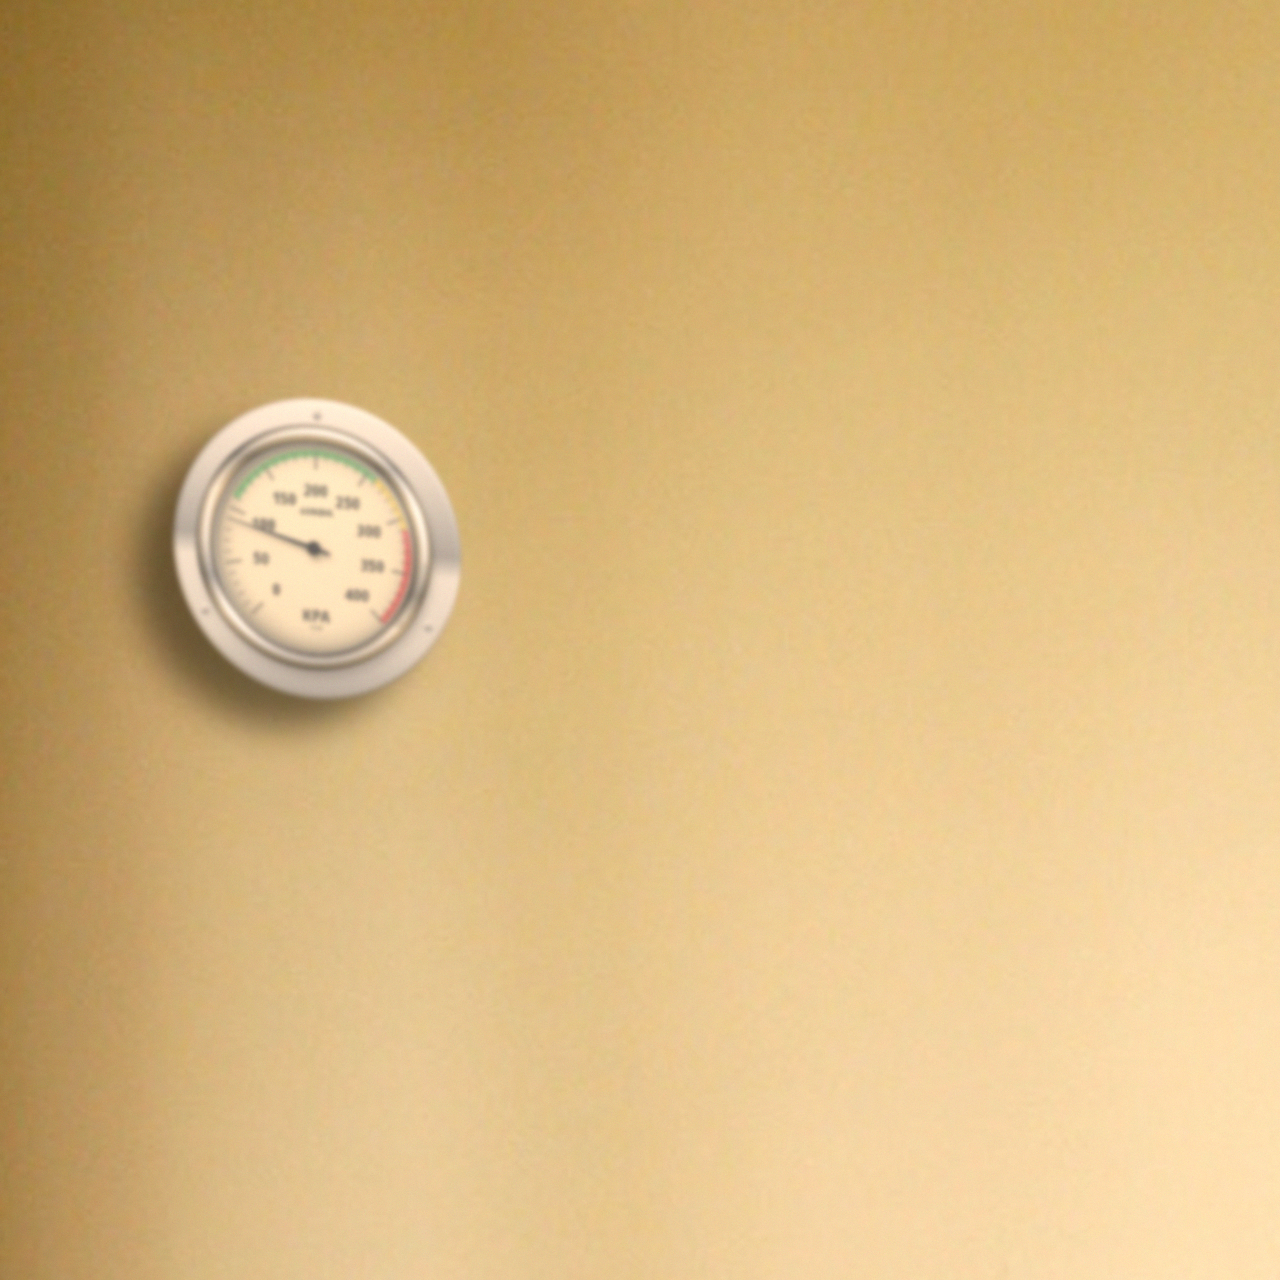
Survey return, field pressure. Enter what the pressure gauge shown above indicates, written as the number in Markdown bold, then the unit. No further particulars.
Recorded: **90** kPa
